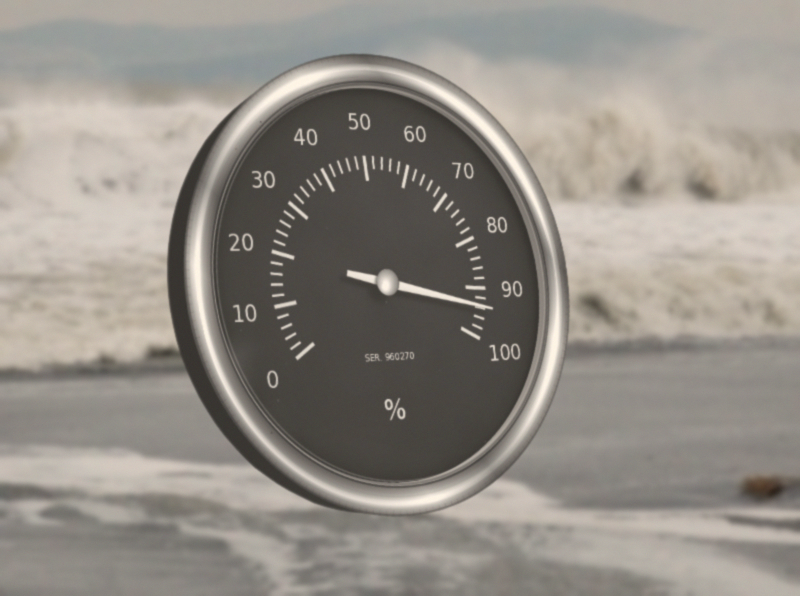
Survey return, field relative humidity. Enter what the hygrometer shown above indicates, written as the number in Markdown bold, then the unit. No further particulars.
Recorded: **94** %
